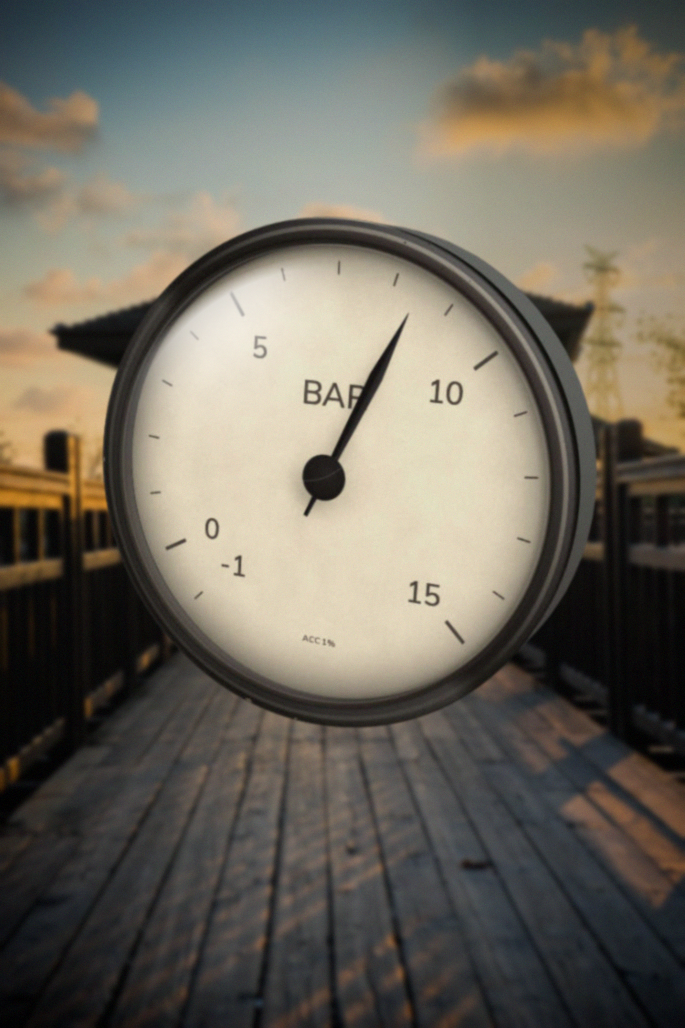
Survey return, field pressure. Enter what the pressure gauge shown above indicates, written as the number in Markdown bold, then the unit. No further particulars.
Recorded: **8.5** bar
